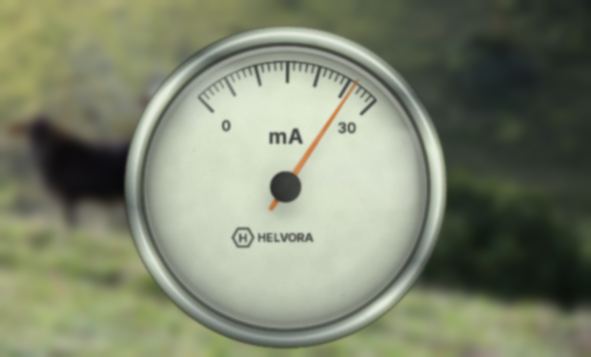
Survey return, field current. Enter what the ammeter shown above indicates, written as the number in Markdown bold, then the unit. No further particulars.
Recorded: **26** mA
